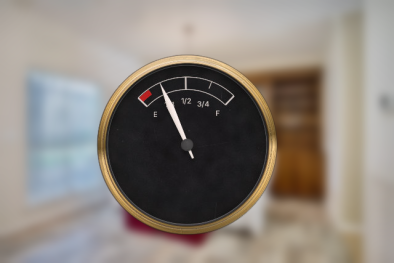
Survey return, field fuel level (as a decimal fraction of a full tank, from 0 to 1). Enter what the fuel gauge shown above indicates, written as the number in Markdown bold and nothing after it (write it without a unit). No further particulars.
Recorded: **0.25**
